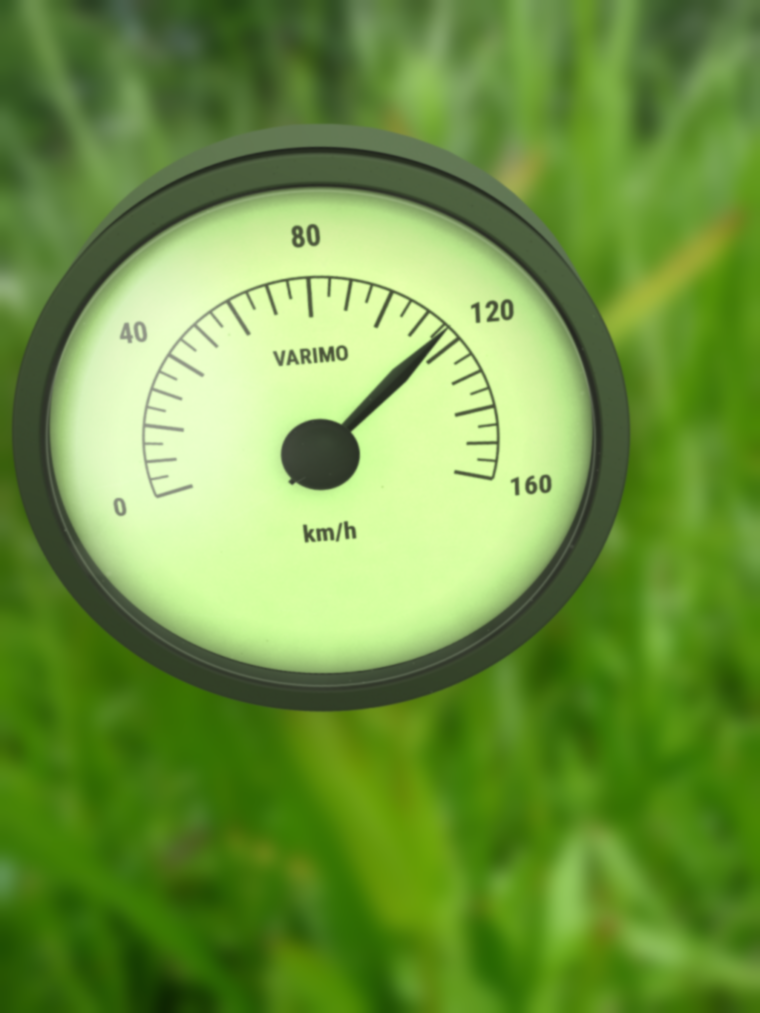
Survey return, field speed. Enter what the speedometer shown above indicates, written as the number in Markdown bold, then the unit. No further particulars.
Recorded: **115** km/h
